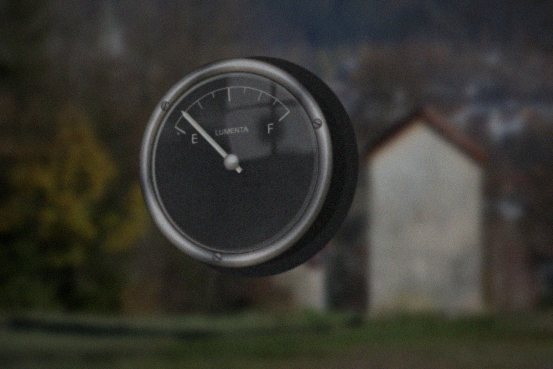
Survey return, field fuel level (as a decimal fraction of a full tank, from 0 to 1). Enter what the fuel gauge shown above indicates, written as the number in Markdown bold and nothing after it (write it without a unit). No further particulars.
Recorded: **0.125**
